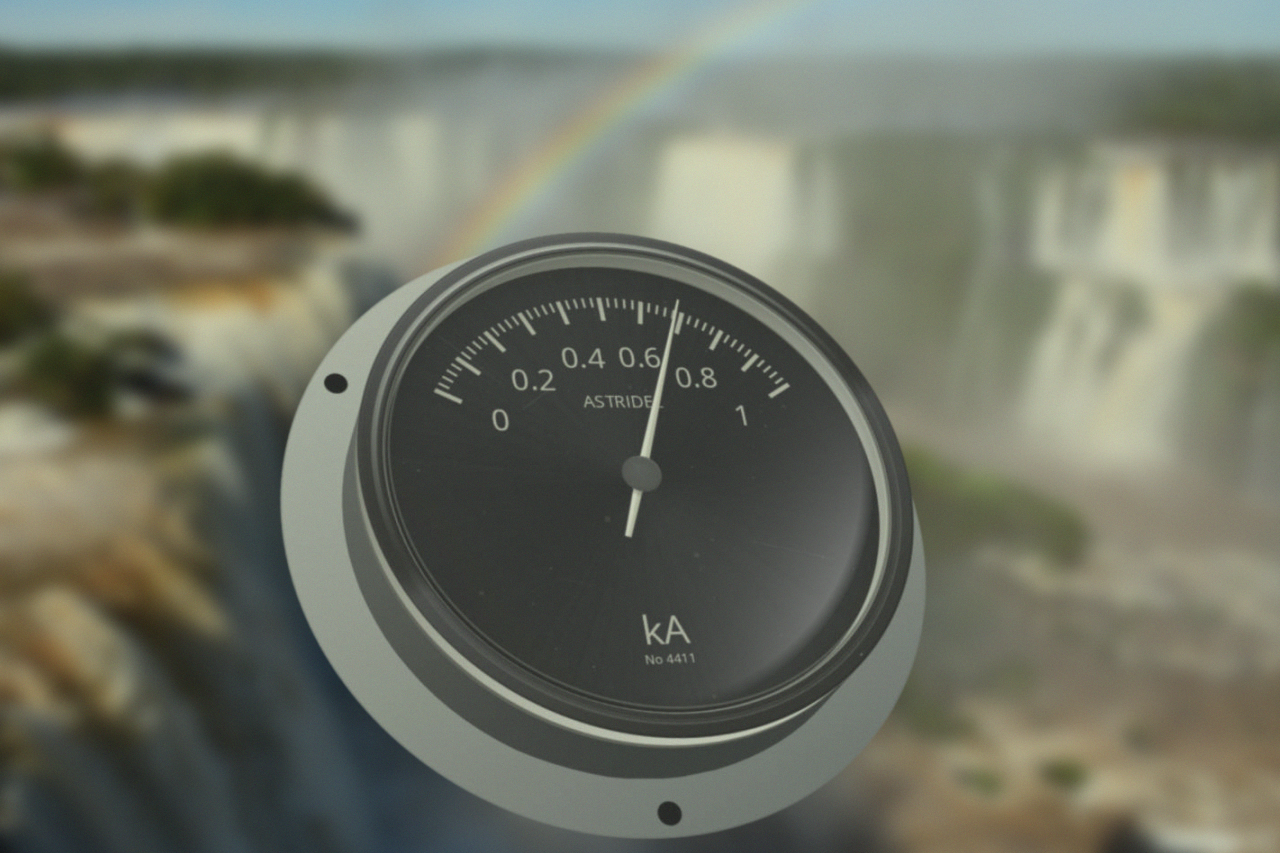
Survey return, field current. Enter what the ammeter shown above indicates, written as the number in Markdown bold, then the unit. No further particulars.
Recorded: **0.68** kA
